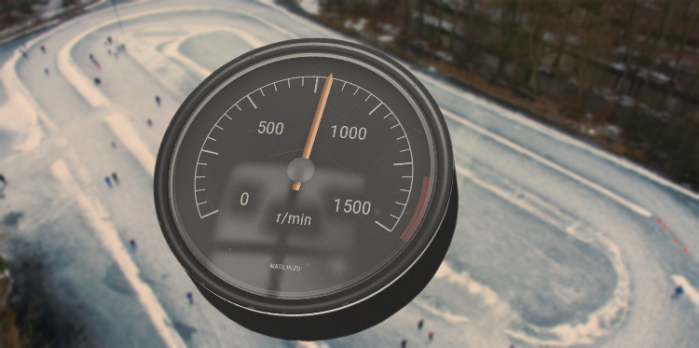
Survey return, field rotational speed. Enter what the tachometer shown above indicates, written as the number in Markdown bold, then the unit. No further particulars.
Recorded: **800** rpm
